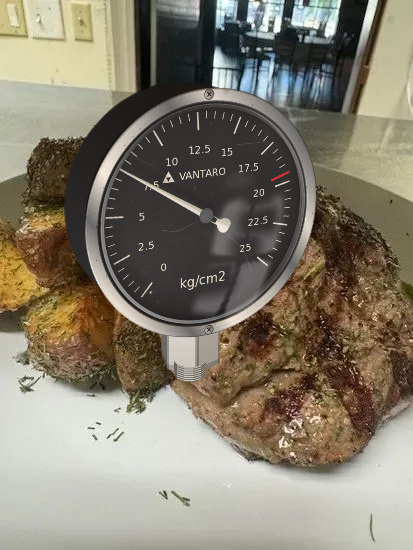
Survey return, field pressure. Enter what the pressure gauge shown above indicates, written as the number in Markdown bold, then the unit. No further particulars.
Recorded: **7.5** kg/cm²
